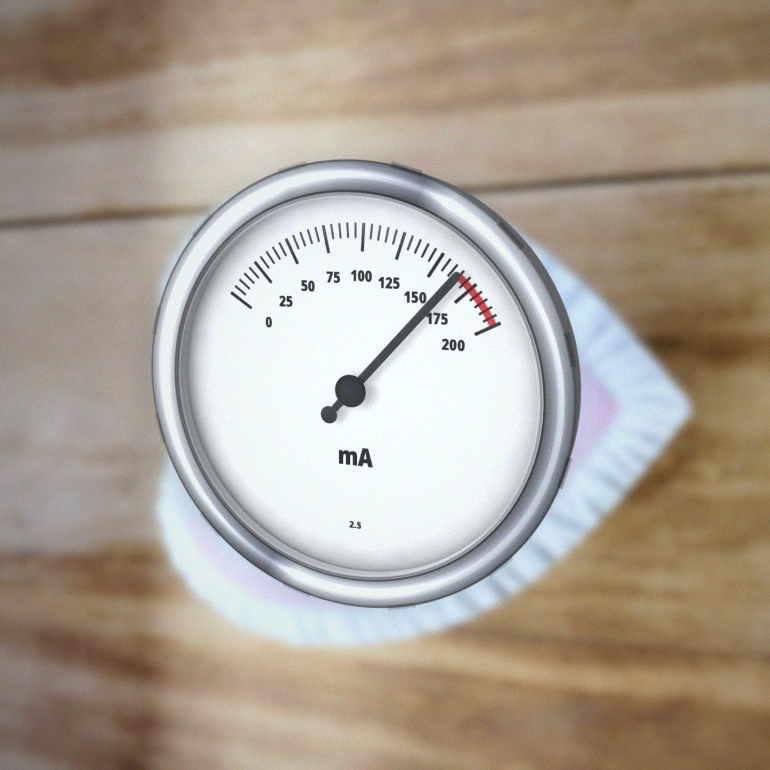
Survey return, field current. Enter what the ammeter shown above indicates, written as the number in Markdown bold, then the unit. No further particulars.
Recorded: **165** mA
